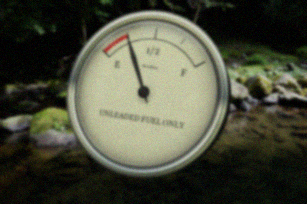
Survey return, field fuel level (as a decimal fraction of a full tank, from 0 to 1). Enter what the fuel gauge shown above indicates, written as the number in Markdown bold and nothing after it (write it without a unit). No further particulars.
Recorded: **0.25**
